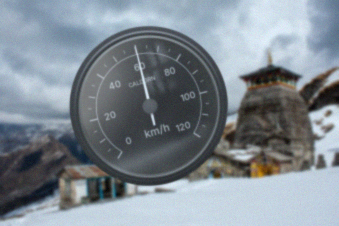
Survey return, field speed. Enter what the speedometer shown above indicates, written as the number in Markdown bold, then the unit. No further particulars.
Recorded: **60** km/h
